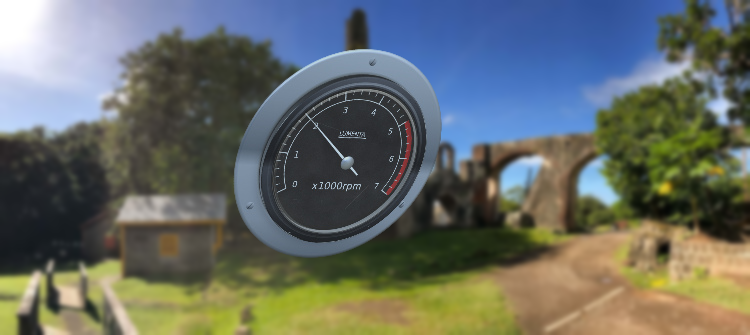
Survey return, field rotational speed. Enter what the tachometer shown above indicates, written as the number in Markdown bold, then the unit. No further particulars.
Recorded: **2000** rpm
